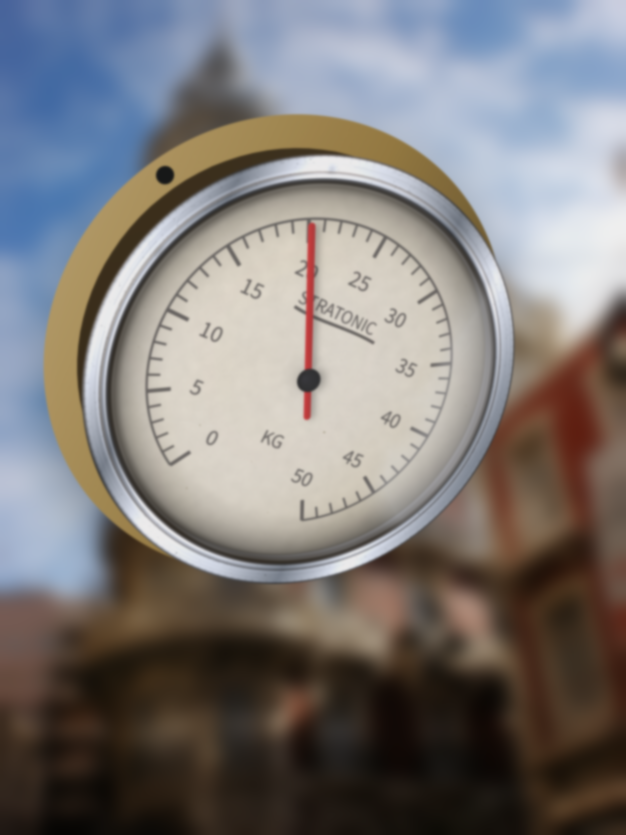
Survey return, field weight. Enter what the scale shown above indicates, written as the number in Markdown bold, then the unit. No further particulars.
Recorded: **20** kg
